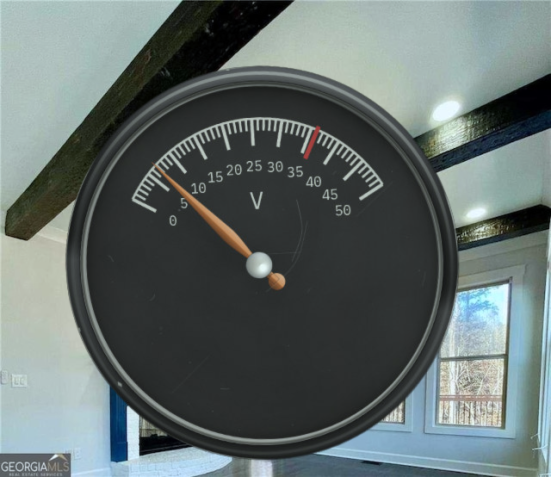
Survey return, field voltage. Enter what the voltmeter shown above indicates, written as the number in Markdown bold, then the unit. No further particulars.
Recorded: **7** V
